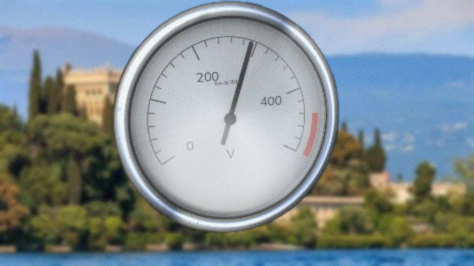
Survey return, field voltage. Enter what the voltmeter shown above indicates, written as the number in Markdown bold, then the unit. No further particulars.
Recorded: **290** V
